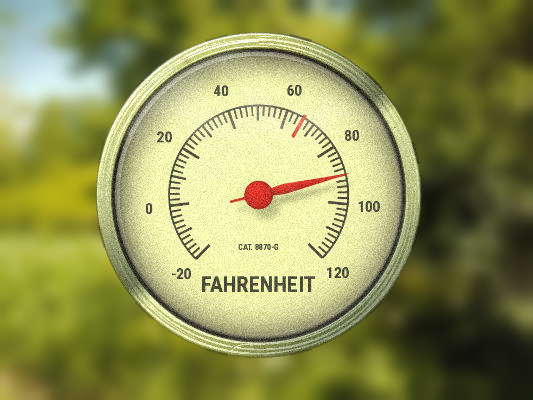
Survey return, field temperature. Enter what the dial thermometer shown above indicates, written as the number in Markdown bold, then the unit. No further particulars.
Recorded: **90** °F
